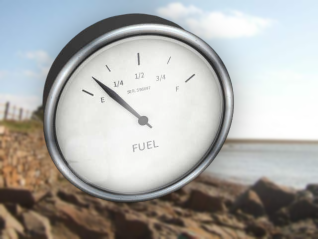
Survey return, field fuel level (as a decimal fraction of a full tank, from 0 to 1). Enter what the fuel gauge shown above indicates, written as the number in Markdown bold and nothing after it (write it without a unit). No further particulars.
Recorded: **0.125**
